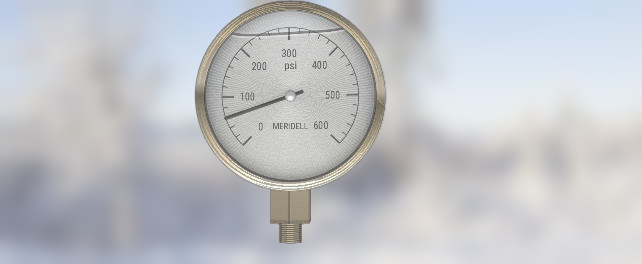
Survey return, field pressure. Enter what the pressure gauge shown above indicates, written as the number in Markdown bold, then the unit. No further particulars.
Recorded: **60** psi
